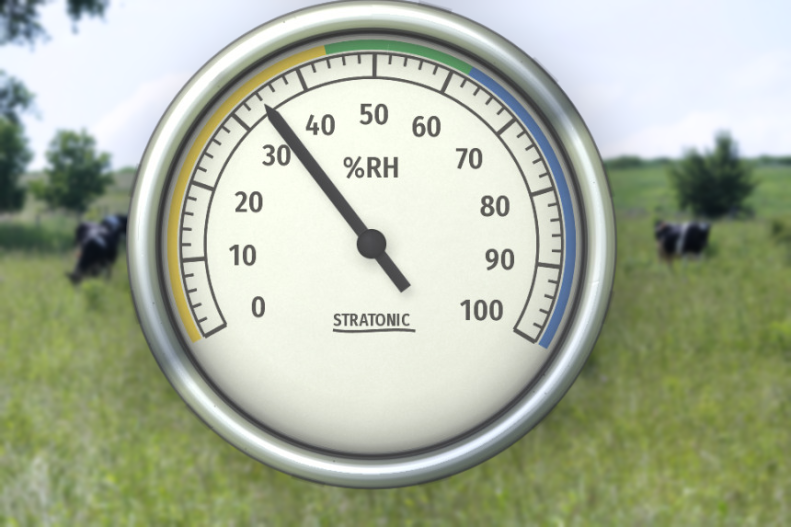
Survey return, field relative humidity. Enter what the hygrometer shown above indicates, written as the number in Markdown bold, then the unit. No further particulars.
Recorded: **34** %
